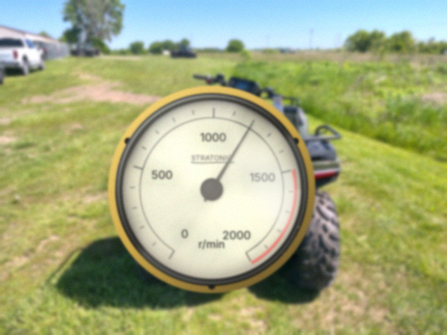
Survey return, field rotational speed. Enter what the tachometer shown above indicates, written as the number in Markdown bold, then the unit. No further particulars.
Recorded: **1200** rpm
